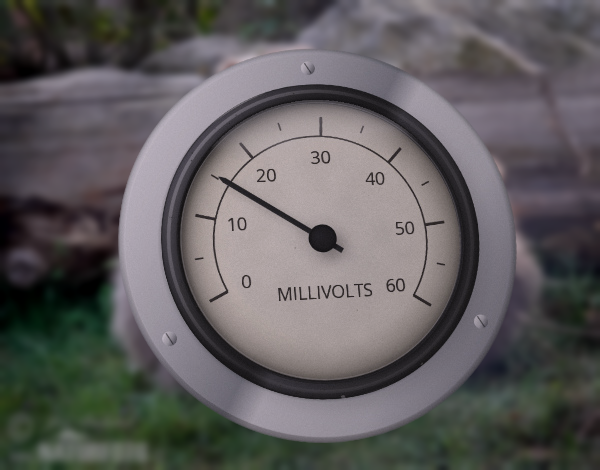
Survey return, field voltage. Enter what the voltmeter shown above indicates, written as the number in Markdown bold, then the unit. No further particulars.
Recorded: **15** mV
